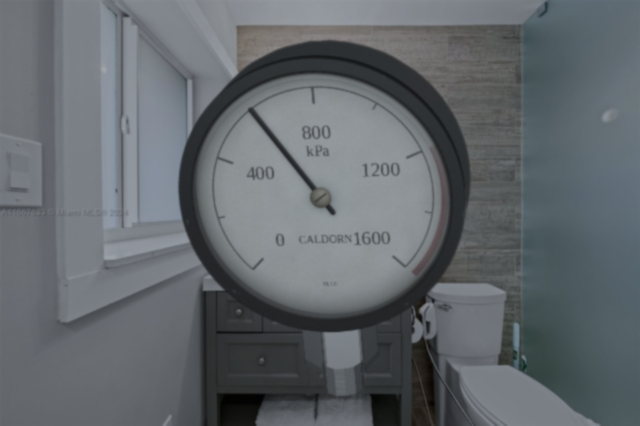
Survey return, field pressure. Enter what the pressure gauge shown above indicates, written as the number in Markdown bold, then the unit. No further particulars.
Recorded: **600** kPa
